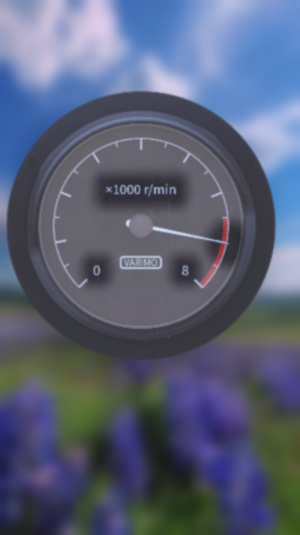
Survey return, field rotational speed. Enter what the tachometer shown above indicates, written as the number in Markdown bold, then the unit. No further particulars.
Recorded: **7000** rpm
